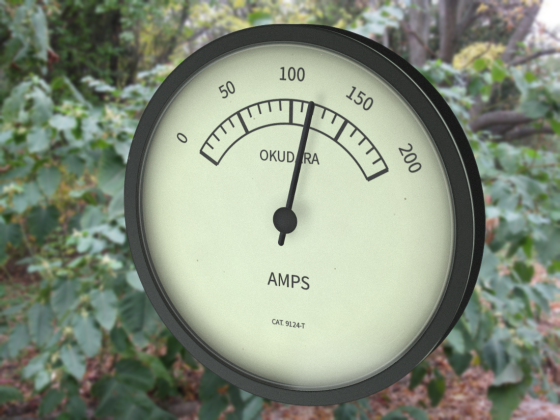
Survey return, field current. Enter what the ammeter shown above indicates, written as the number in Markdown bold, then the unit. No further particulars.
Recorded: **120** A
